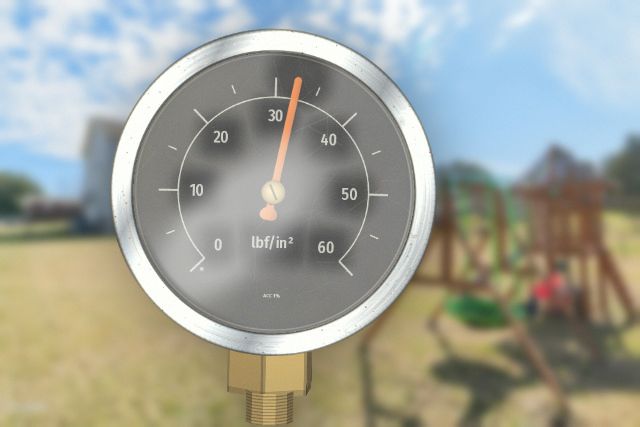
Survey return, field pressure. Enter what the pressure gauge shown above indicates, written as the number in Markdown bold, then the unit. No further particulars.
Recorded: **32.5** psi
